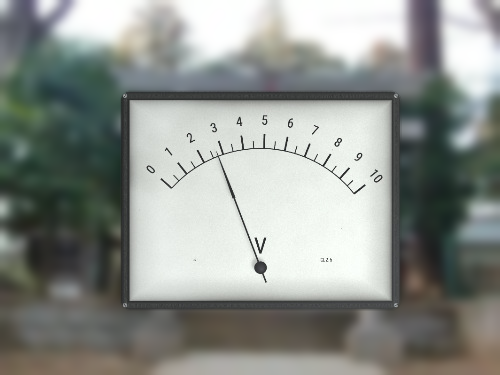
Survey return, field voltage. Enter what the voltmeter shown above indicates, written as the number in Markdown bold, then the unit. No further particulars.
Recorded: **2.75** V
